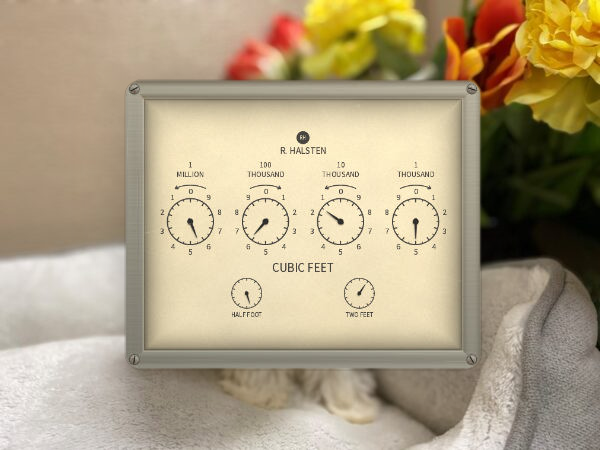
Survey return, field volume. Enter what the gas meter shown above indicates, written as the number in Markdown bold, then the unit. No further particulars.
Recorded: **561500** ft³
